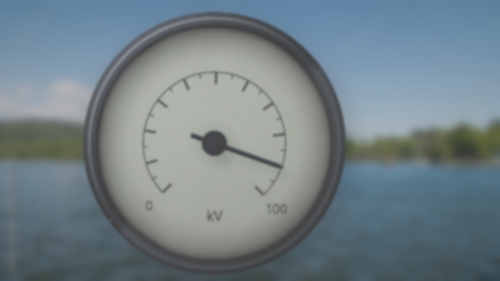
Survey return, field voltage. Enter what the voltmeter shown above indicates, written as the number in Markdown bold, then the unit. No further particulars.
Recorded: **90** kV
